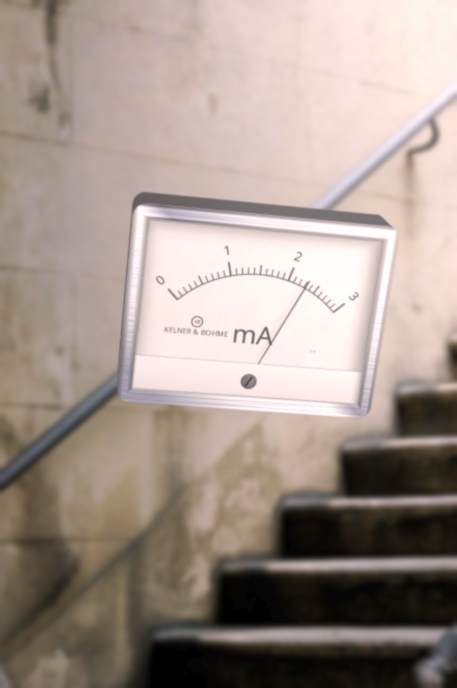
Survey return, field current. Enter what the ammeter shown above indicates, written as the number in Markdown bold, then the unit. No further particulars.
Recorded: **2.3** mA
